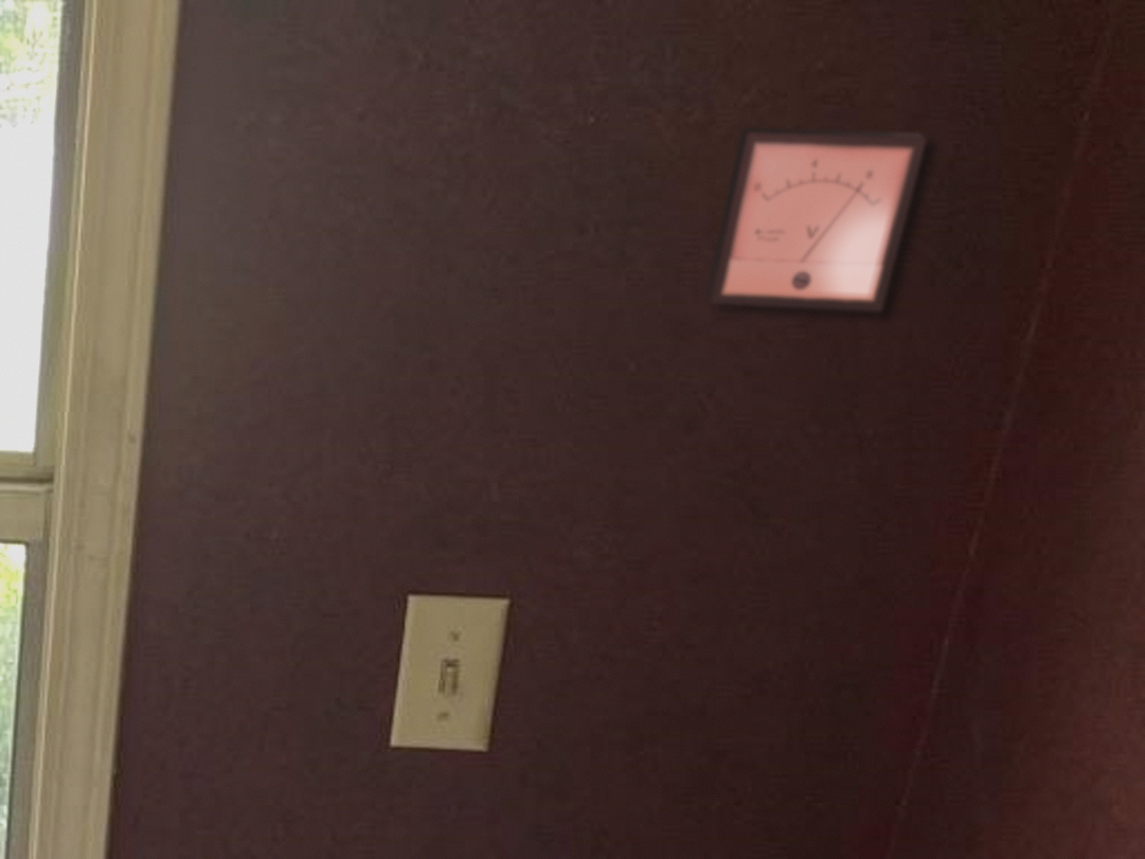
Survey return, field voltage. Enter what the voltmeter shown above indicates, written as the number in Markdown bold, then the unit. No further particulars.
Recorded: **8** V
